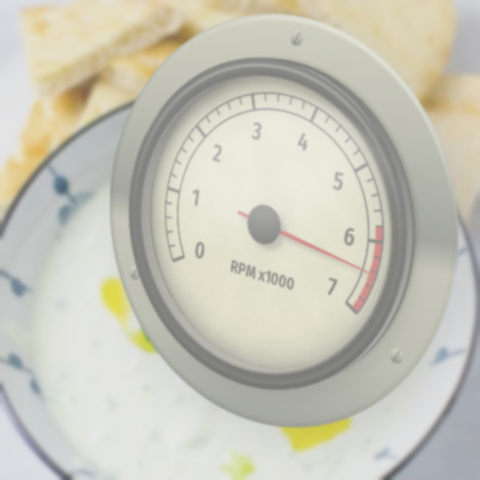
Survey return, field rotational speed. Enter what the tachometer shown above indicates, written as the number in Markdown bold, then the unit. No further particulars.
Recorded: **6400** rpm
